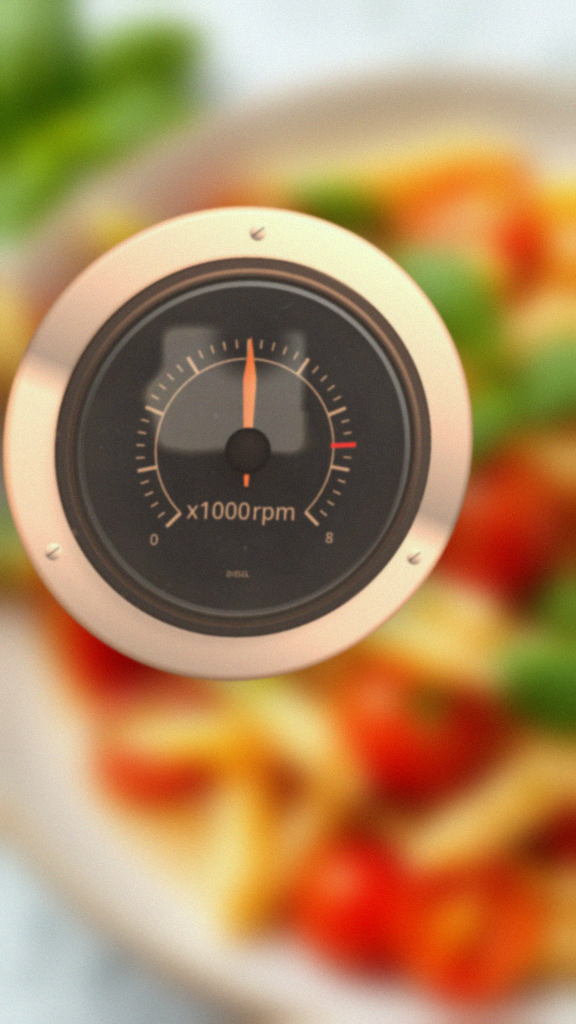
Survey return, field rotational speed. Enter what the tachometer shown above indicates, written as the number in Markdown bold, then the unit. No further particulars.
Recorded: **4000** rpm
